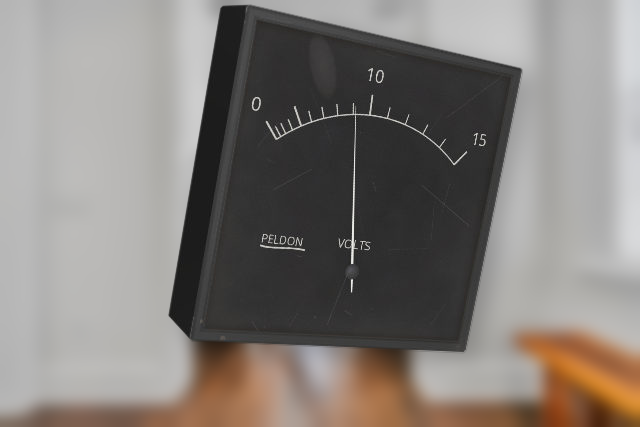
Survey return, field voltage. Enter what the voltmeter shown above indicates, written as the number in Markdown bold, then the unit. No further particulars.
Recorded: **9** V
